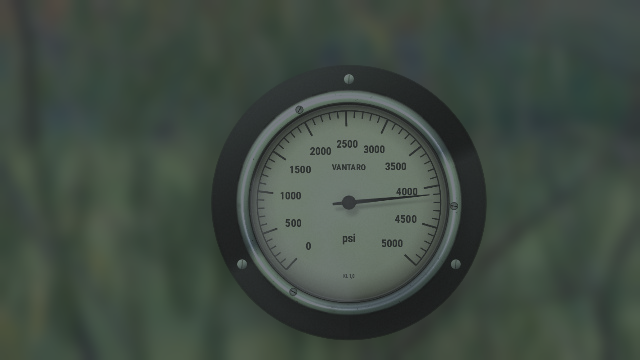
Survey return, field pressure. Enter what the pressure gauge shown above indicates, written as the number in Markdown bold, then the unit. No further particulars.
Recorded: **4100** psi
